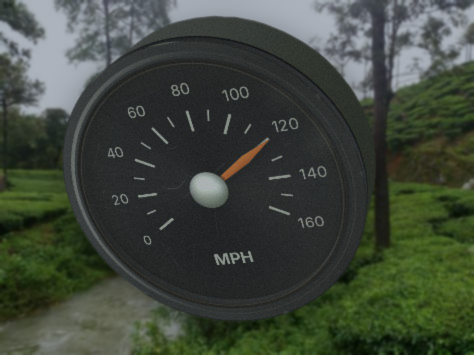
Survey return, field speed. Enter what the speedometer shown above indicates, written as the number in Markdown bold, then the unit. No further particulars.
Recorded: **120** mph
